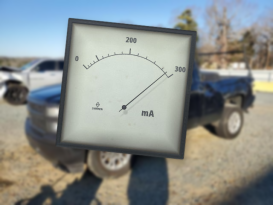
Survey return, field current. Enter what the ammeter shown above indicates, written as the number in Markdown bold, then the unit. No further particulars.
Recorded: **290** mA
